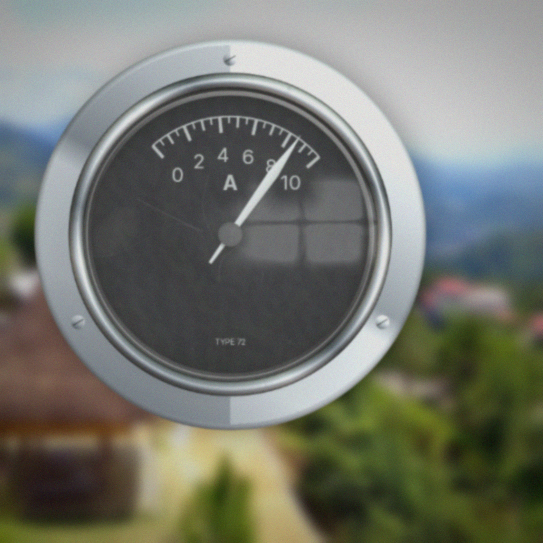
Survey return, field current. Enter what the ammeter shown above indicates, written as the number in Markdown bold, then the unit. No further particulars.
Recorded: **8.5** A
